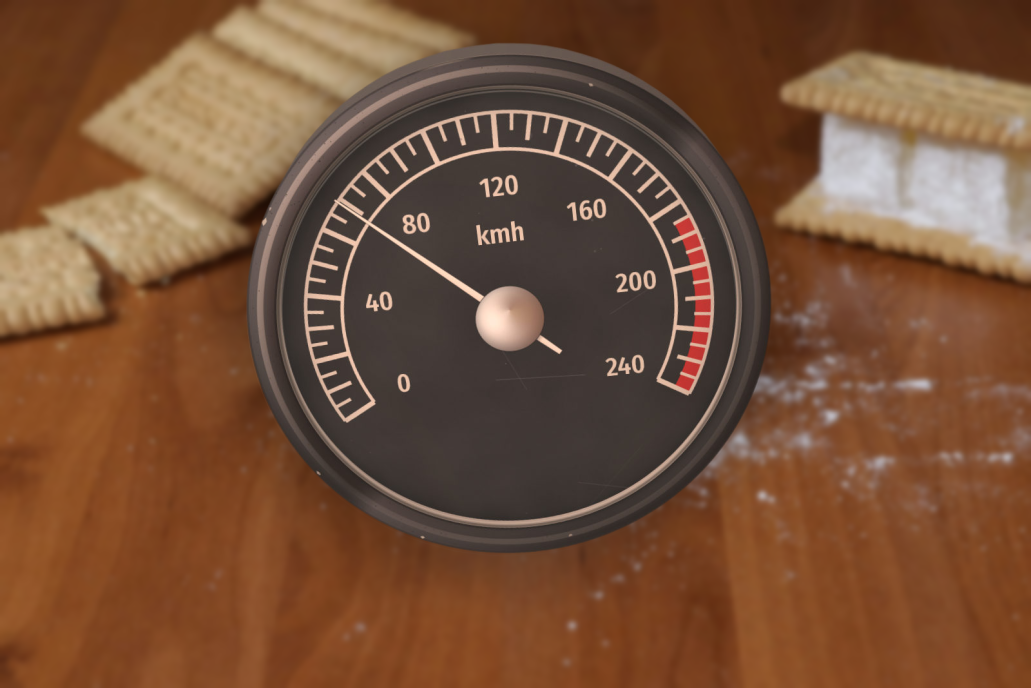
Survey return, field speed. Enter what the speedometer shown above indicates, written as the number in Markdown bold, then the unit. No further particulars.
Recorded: **70** km/h
